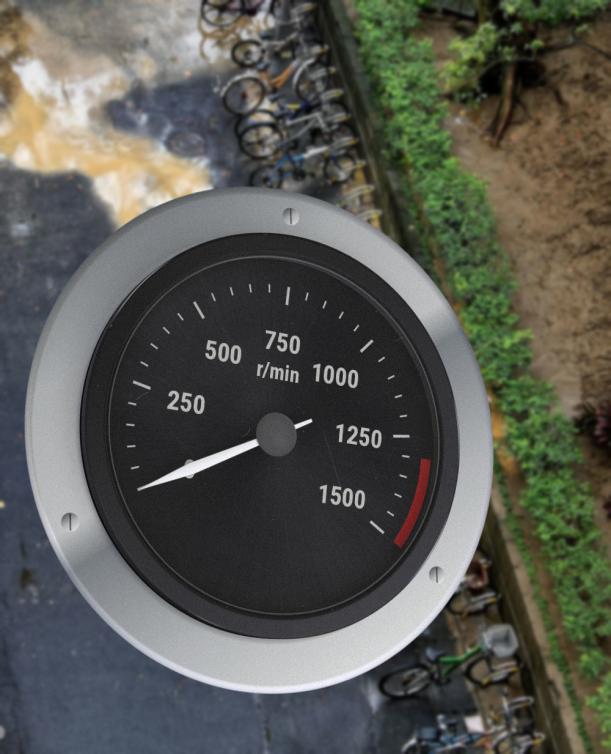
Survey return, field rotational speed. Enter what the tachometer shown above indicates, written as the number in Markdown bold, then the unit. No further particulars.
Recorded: **0** rpm
